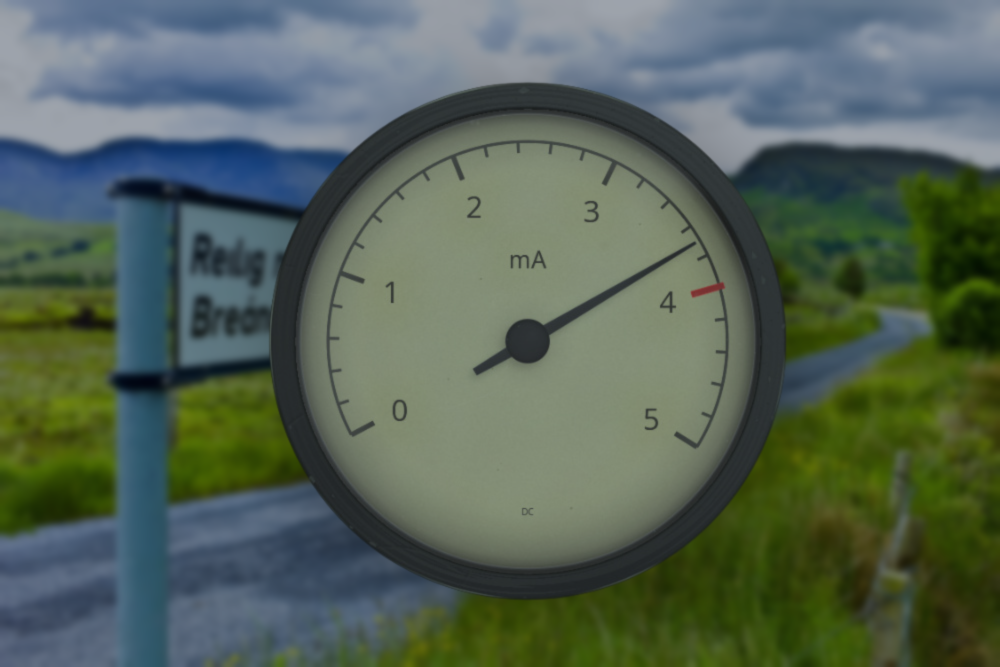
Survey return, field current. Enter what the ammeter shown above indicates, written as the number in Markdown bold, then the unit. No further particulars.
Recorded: **3.7** mA
